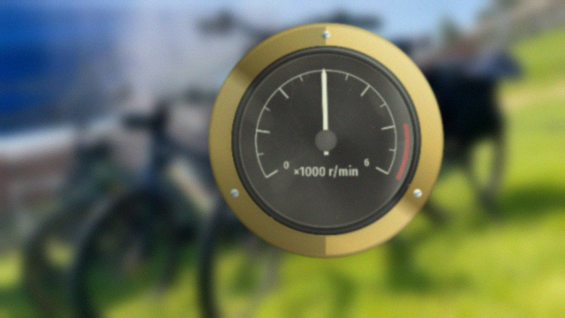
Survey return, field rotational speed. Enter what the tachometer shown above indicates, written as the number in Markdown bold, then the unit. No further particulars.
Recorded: **3000** rpm
